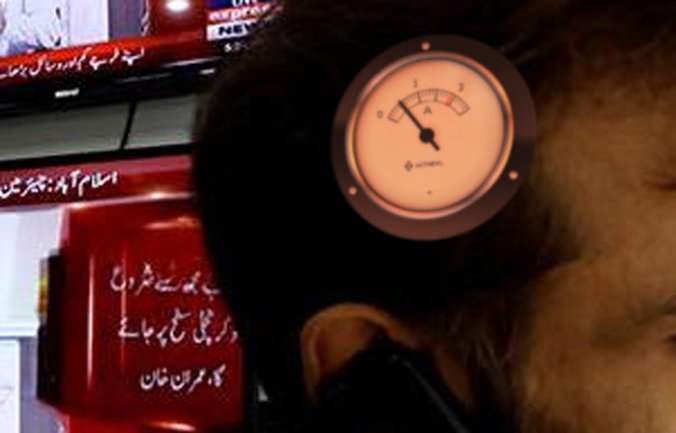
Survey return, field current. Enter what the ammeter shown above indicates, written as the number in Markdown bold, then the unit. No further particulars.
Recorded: **0.5** A
